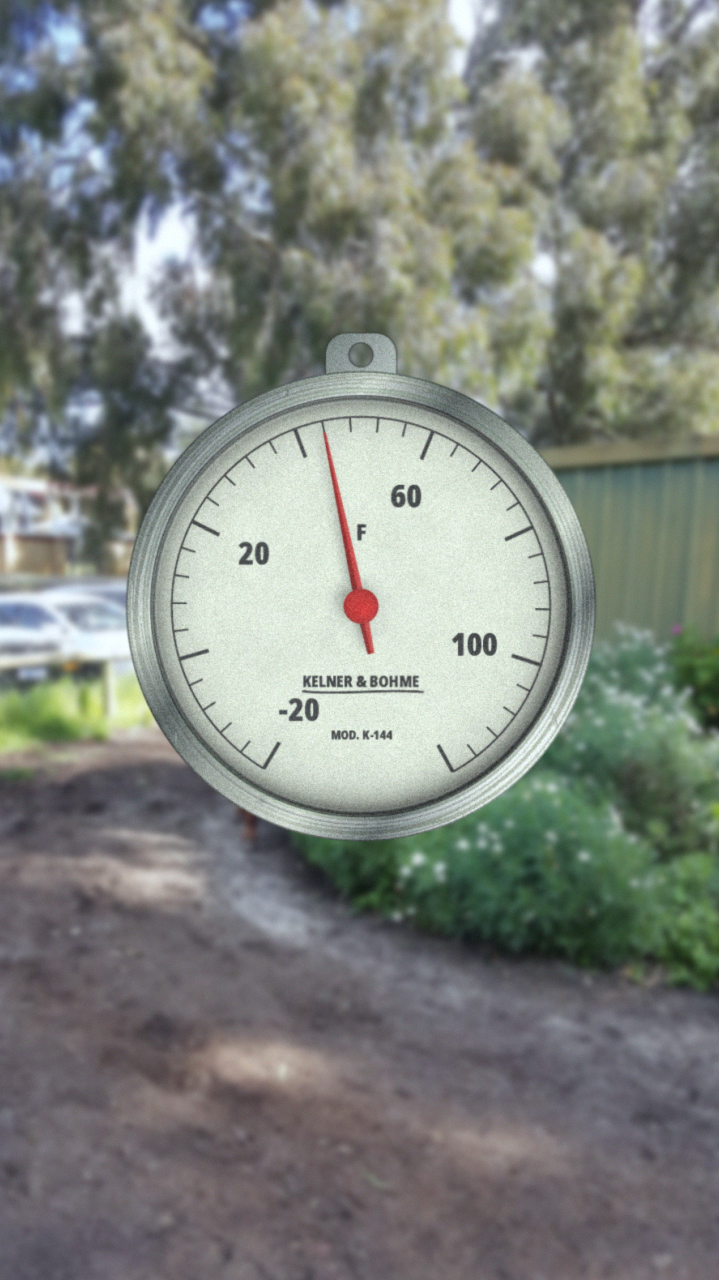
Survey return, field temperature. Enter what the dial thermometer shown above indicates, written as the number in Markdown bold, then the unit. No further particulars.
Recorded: **44** °F
